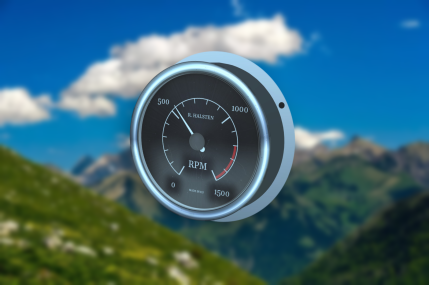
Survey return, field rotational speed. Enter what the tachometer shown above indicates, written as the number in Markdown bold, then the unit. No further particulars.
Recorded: **550** rpm
